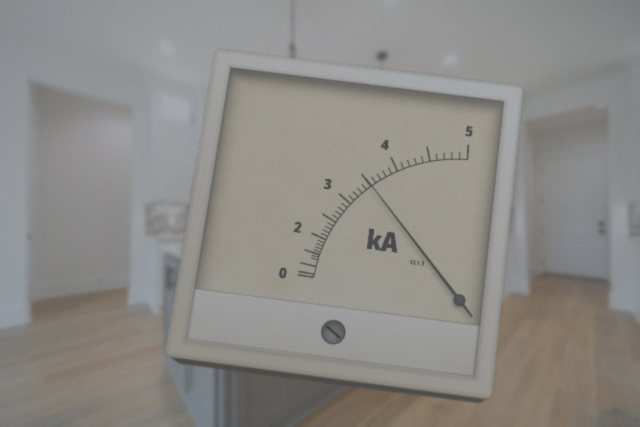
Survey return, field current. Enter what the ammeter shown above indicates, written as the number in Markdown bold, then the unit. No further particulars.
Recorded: **3.5** kA
